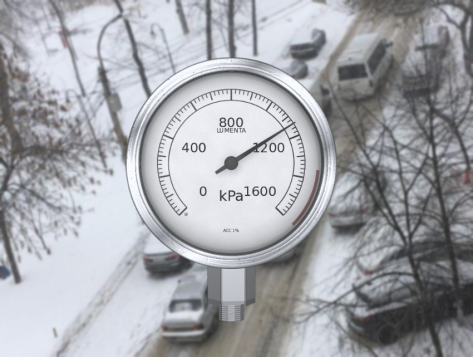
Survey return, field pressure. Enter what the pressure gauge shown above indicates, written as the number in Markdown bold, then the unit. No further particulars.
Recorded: **1140** kPa
